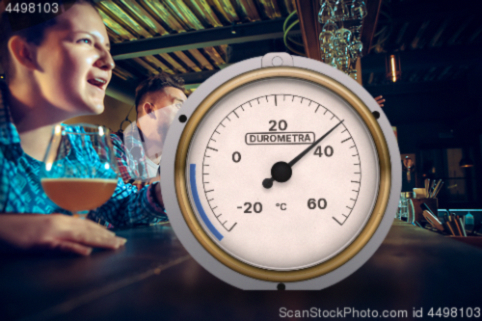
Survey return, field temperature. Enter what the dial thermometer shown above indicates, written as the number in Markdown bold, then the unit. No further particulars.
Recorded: **36** °C
